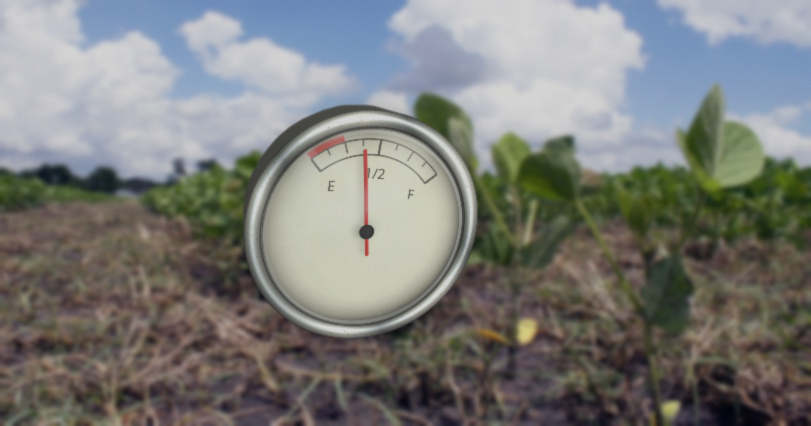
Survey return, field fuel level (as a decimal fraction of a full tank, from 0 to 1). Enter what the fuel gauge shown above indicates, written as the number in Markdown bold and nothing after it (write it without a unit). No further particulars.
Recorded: **0.375**
